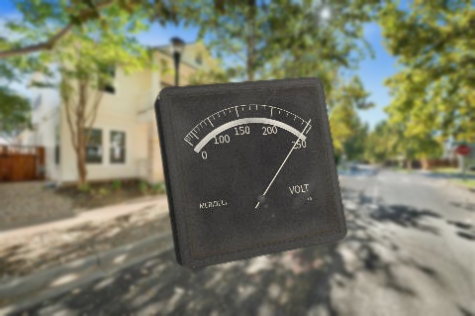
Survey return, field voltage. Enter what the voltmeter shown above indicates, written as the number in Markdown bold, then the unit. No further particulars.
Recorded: **245** V
